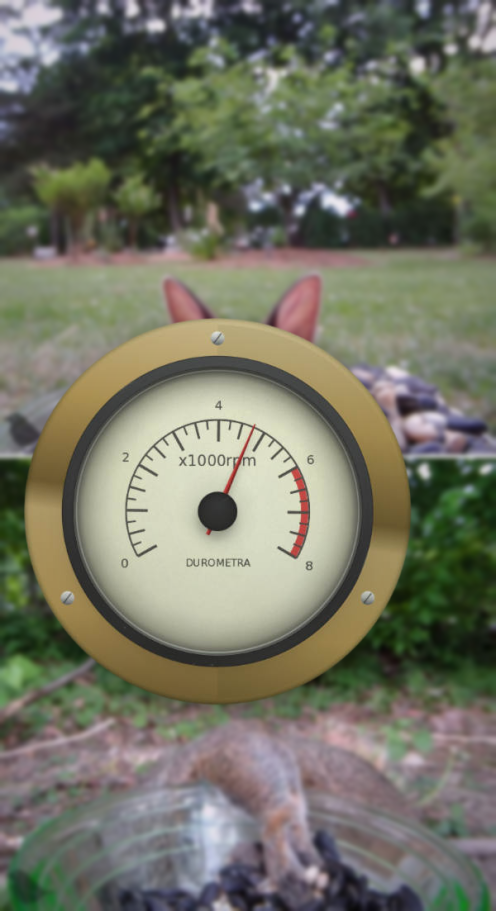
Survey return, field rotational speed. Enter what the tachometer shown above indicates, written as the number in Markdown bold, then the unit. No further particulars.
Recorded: **4750** rpm
